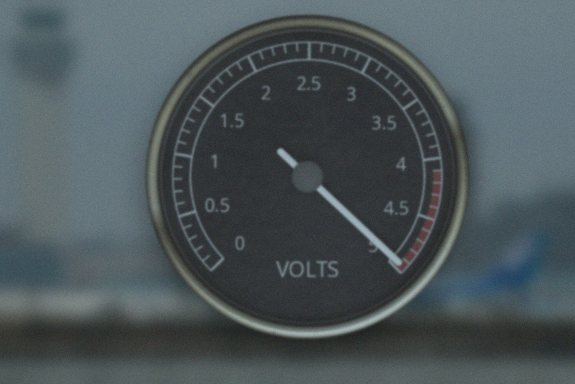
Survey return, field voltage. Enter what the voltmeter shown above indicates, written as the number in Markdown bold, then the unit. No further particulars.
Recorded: **4.95** V
